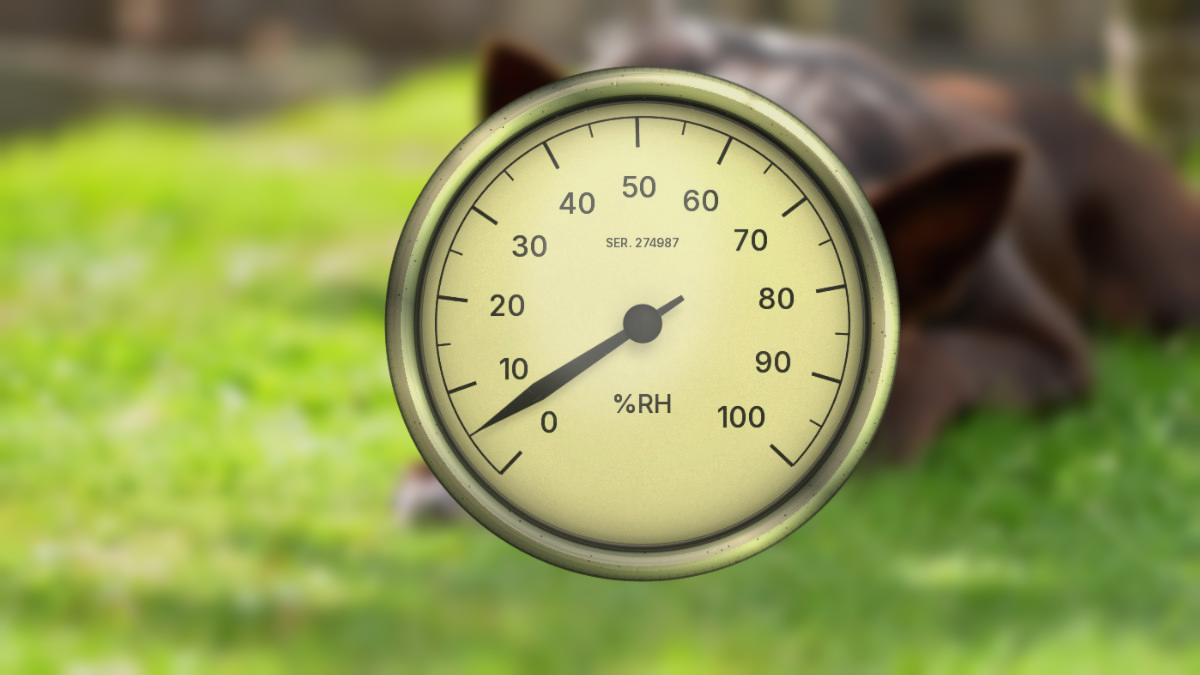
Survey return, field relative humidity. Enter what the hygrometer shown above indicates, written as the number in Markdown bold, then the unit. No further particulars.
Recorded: **5** %
